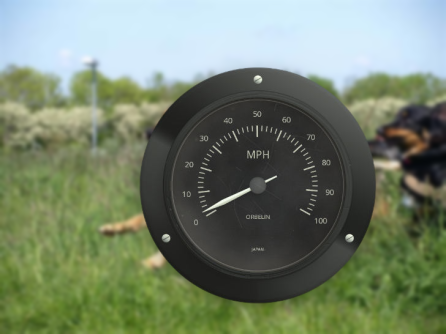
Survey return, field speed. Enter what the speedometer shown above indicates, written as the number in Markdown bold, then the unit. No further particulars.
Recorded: **2** mph
